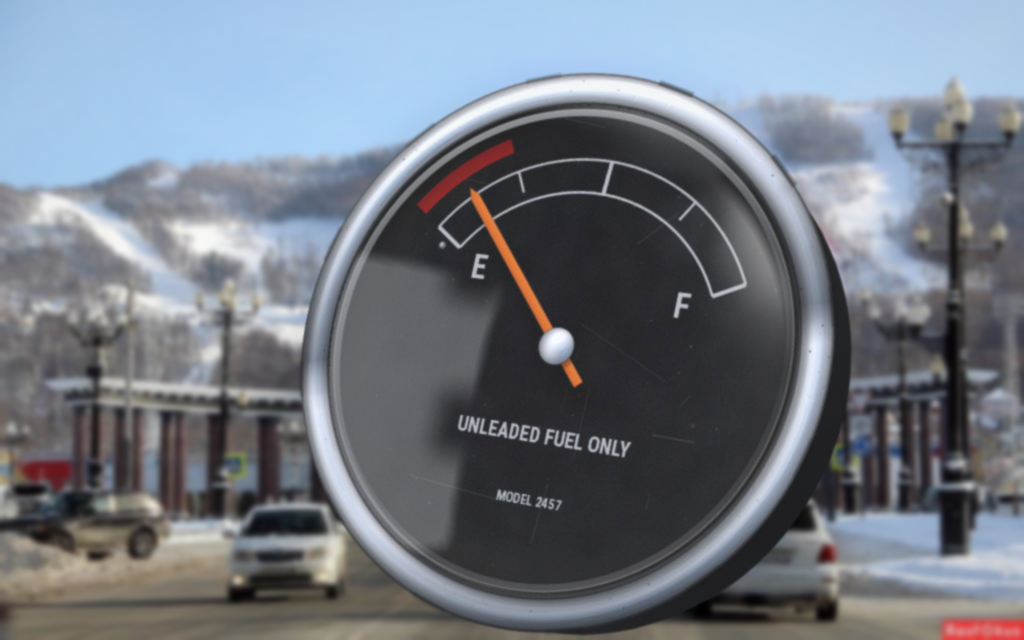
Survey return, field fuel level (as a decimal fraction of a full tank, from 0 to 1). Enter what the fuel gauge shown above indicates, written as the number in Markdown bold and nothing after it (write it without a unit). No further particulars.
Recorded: **0.125**
